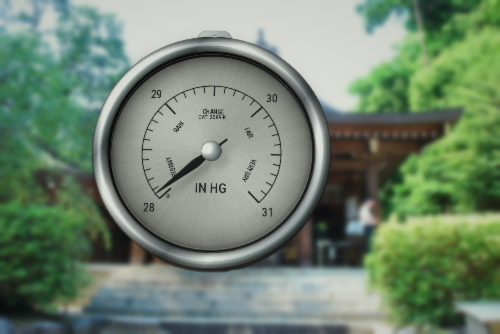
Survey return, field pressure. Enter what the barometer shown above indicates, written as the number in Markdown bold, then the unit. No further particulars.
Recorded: **28.05** inHg
